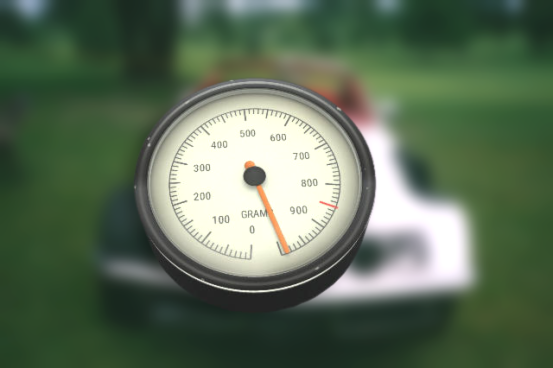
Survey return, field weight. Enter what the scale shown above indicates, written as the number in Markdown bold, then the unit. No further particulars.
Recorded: **990** g
